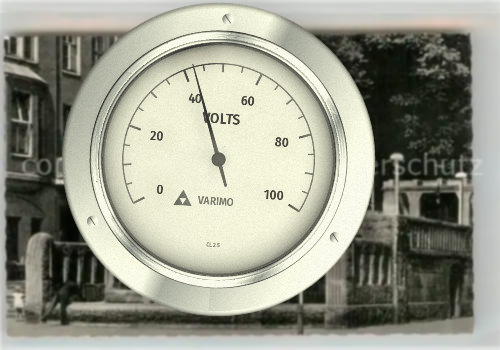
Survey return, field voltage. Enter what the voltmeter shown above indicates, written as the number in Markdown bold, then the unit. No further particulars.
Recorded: **42.5** V
